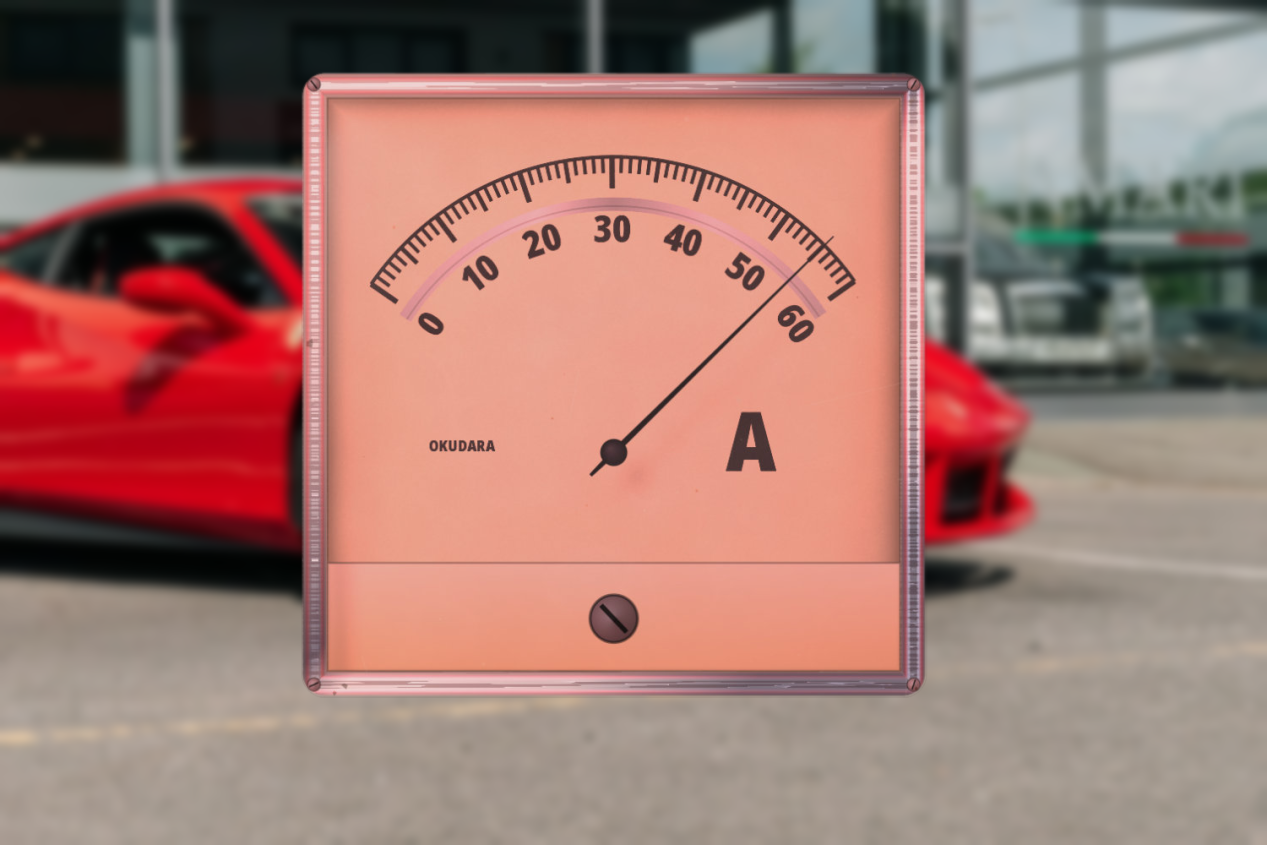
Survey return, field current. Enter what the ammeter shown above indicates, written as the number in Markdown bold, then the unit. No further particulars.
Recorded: **55** A
